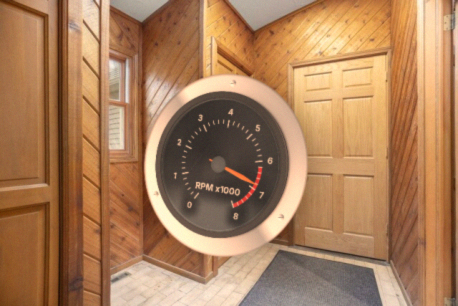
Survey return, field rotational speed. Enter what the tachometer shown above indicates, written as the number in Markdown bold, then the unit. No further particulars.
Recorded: **6800** rpm
